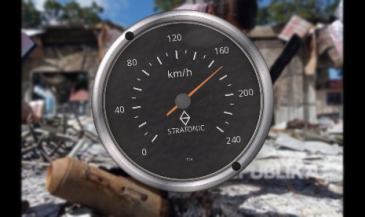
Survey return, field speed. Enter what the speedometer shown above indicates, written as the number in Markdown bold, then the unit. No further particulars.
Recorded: **170** km/h
